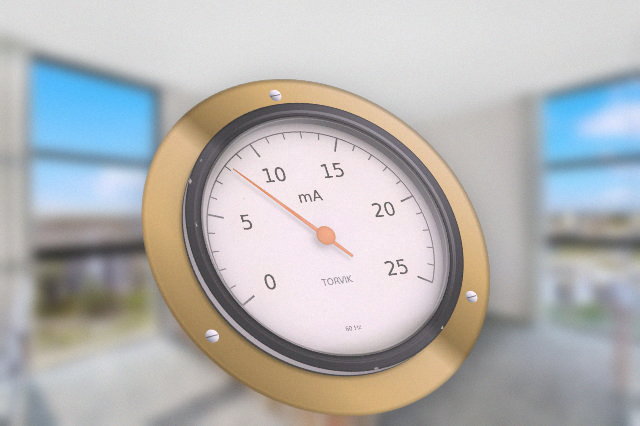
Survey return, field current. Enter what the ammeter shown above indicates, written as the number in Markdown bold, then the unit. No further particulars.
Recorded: **8** mA
